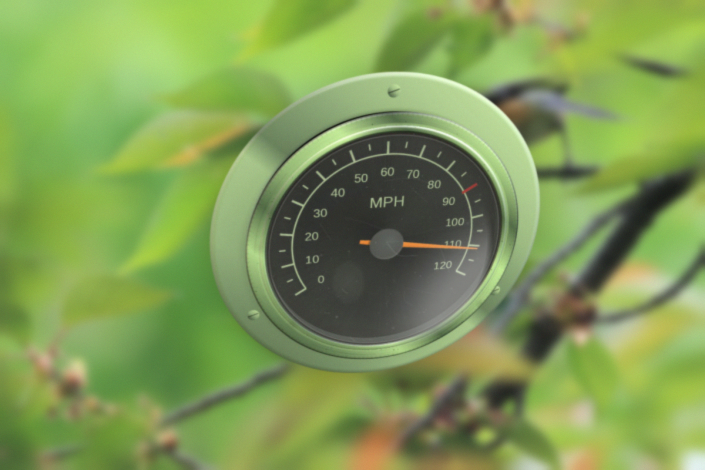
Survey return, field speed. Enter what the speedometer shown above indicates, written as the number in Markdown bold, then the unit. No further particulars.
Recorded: **110** mph
